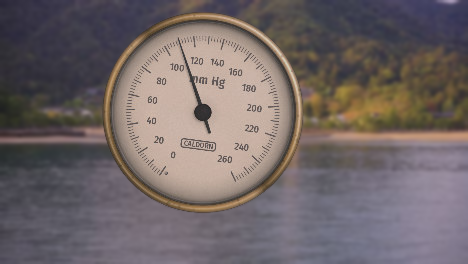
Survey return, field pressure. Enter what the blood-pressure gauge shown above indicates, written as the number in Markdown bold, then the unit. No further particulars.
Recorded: **110** mmHg
